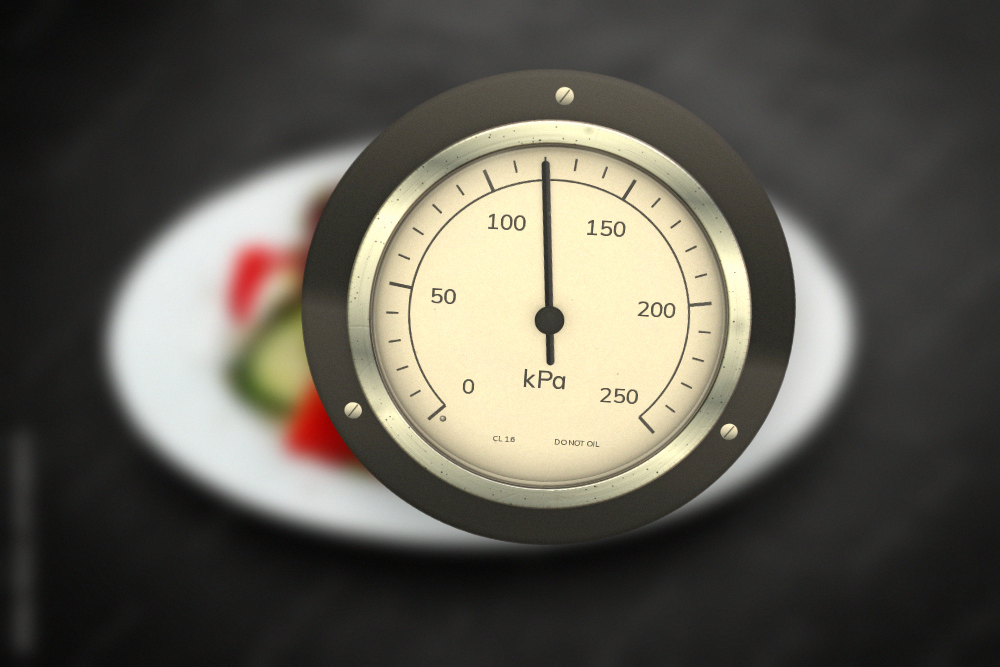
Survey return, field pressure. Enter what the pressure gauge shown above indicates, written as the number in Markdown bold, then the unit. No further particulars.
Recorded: **120** kPa
